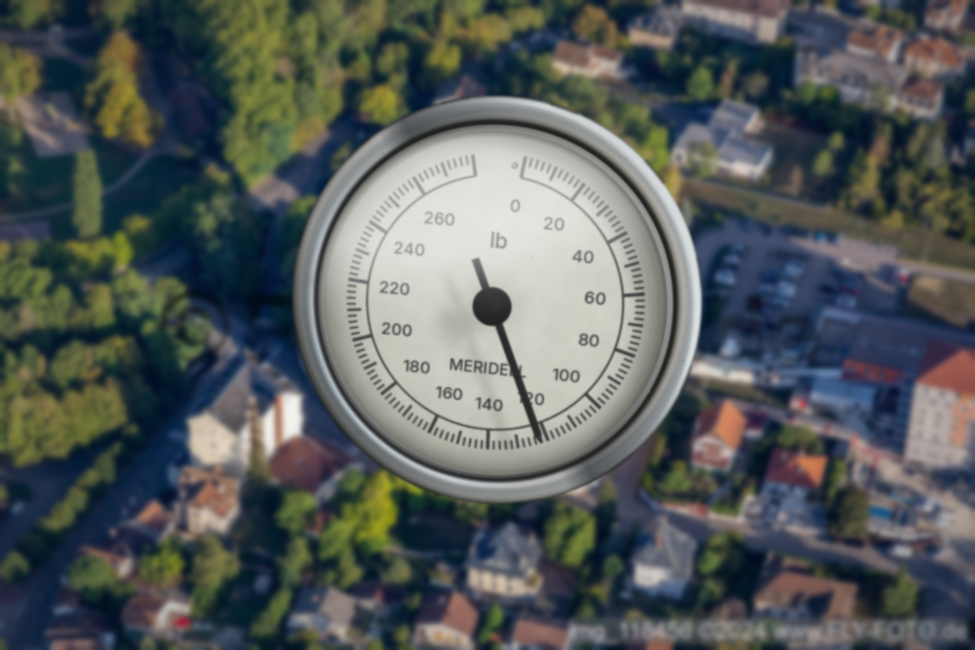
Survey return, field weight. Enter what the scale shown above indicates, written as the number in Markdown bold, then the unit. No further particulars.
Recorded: **122** lb
